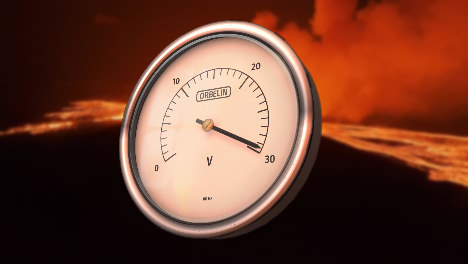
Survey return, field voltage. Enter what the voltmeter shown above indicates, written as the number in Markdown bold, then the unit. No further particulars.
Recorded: **29.5** V
